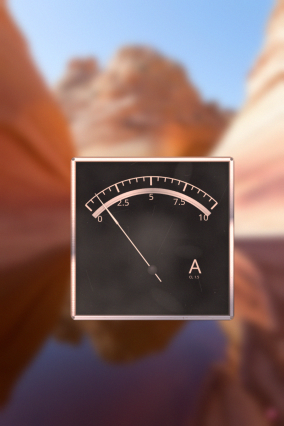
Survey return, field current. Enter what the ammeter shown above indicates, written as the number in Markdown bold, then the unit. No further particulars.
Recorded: **1** A
